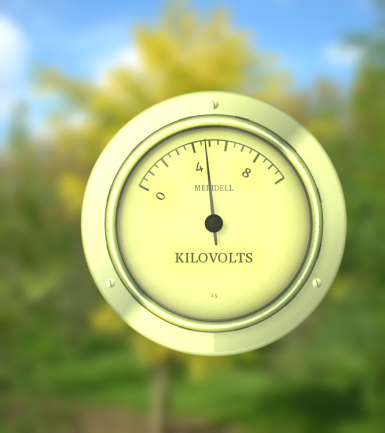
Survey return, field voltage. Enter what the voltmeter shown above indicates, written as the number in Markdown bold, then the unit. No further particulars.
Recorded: **4.75** kV
